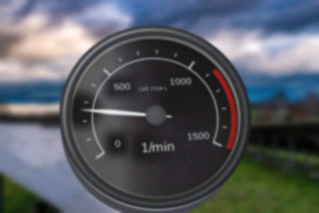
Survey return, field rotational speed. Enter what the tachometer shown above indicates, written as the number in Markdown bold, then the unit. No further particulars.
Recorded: **250** rpm
